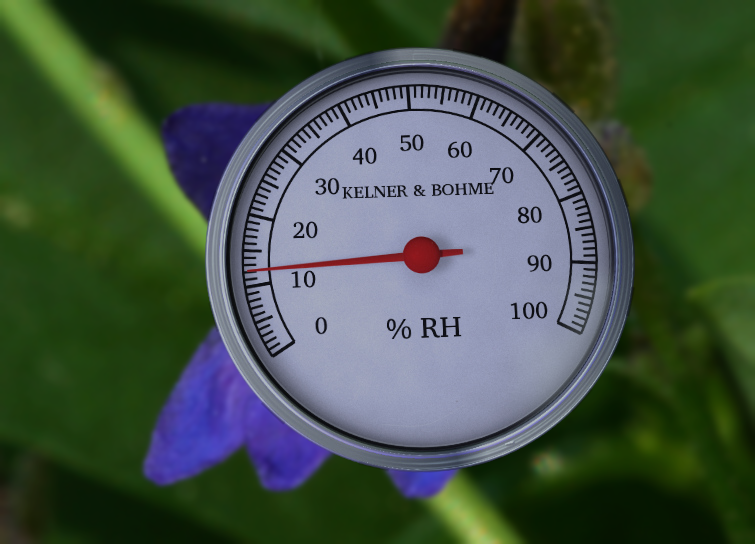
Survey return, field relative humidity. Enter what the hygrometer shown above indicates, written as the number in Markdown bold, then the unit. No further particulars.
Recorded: **12** %
